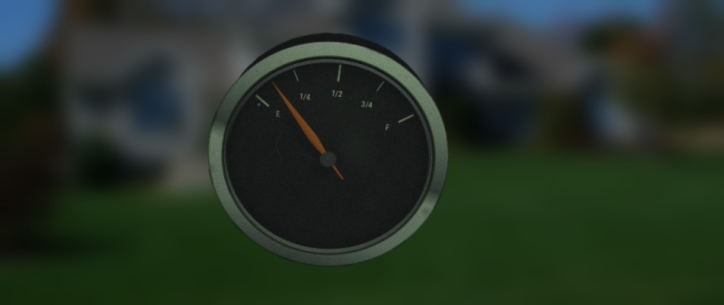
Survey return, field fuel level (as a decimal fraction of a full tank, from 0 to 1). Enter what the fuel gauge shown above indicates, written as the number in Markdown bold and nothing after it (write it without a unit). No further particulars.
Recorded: **0.125**
